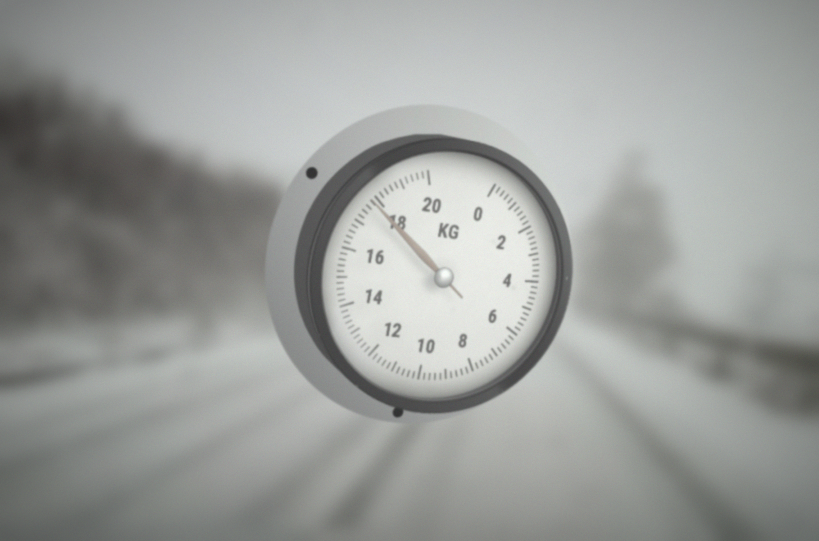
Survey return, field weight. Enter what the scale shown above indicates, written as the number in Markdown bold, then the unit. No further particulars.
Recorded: **17.8** kg
